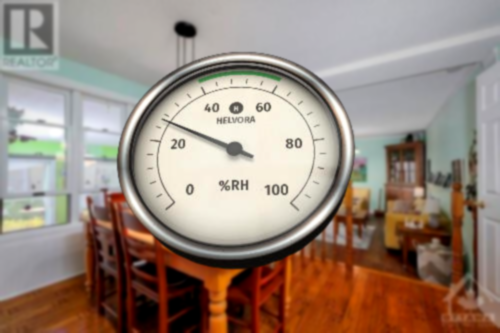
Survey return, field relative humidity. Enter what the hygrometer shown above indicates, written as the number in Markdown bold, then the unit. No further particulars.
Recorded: **26** %
